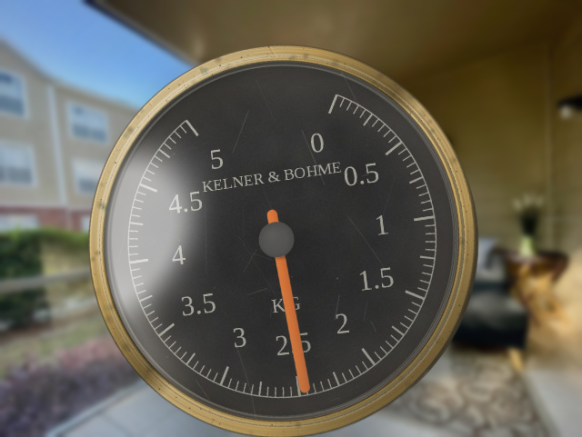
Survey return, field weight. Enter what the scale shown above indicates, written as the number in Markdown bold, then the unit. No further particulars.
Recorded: **2.45** kg
